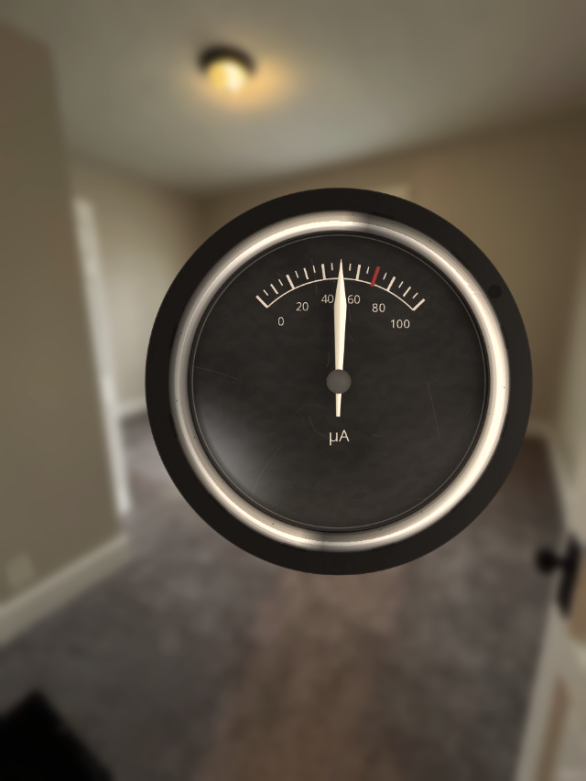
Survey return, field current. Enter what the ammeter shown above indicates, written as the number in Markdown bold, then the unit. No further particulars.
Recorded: **50** µA
